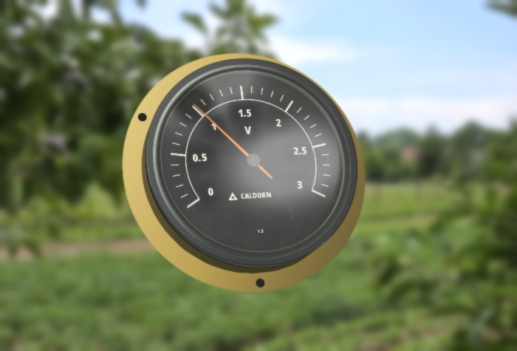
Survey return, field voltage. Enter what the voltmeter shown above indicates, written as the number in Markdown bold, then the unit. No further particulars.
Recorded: **1** V
